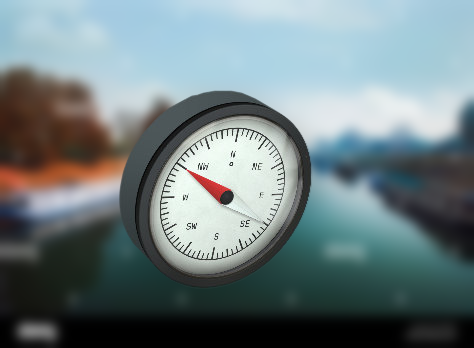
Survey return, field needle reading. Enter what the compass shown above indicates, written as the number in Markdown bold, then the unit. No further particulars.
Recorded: **300** °
